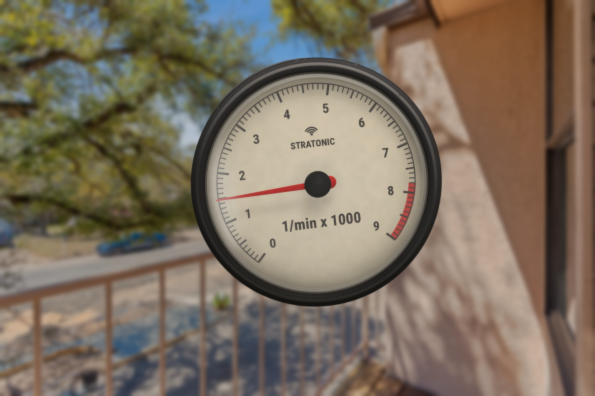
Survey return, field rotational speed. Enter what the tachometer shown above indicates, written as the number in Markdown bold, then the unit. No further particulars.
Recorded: **1500** rpm
